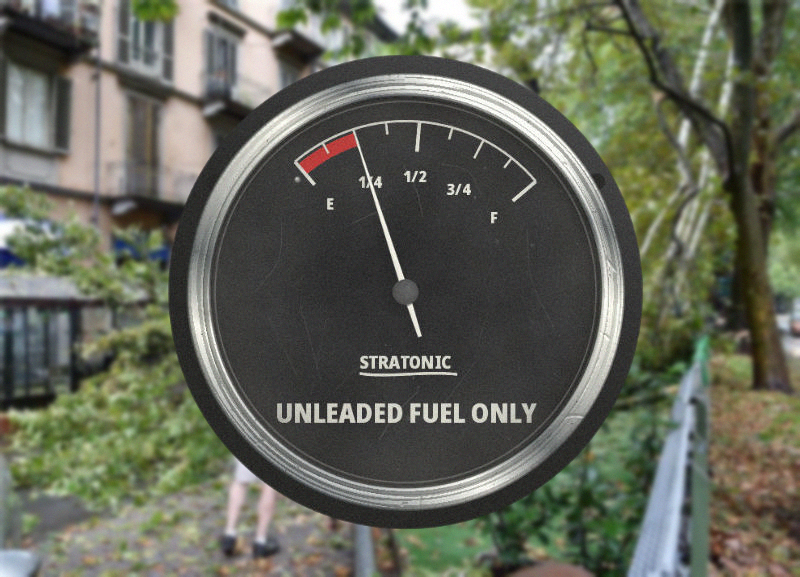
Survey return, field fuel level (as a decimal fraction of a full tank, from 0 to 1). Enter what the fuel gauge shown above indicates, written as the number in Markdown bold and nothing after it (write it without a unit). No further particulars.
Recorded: **0.25**
